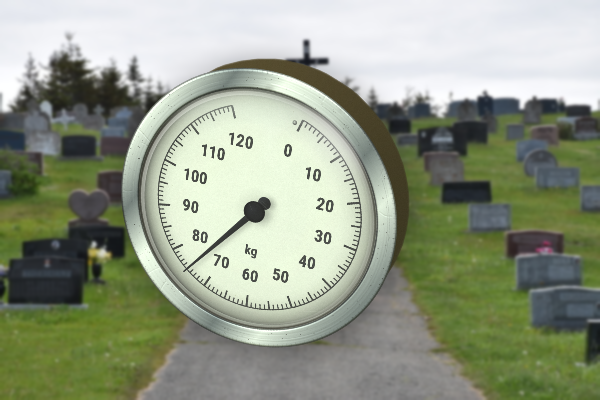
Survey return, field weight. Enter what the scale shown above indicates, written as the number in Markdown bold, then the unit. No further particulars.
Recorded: **75** kg
